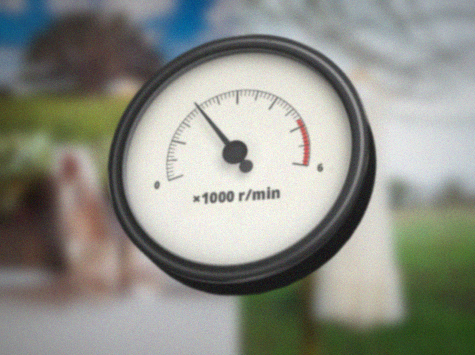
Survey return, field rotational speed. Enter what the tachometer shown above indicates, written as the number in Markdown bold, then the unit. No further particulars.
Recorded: **2000** rpm
